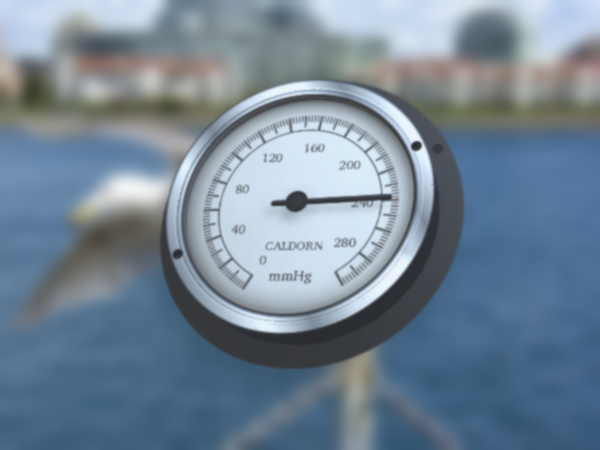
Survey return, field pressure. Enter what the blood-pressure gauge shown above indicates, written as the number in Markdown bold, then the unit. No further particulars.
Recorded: **240** mmHg
